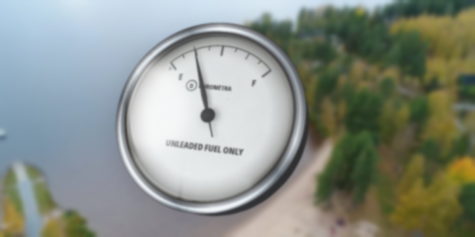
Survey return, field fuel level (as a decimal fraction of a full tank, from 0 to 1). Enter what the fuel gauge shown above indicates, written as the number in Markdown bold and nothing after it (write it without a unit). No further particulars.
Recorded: **0.25**
